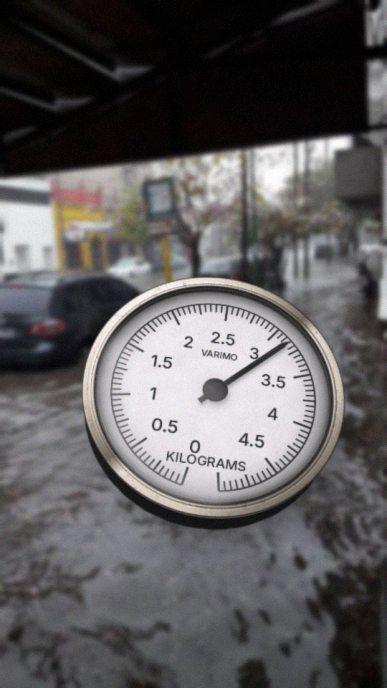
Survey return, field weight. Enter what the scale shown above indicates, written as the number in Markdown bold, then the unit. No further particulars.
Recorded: **3.15** kg
